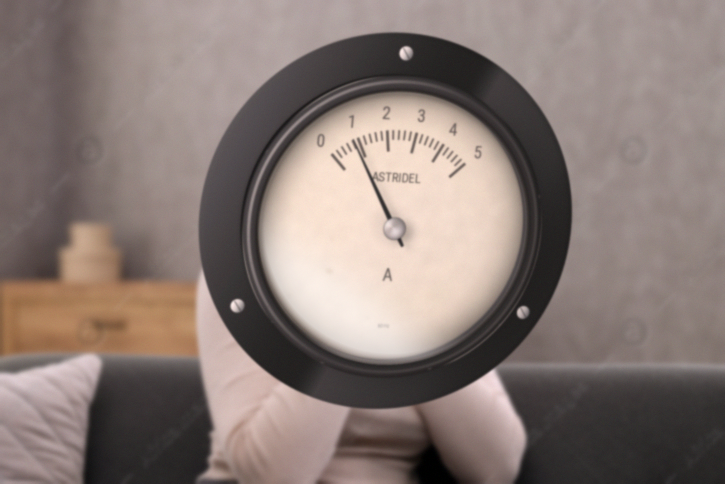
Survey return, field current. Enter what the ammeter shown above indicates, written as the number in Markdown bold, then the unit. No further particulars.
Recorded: **0.8** A
